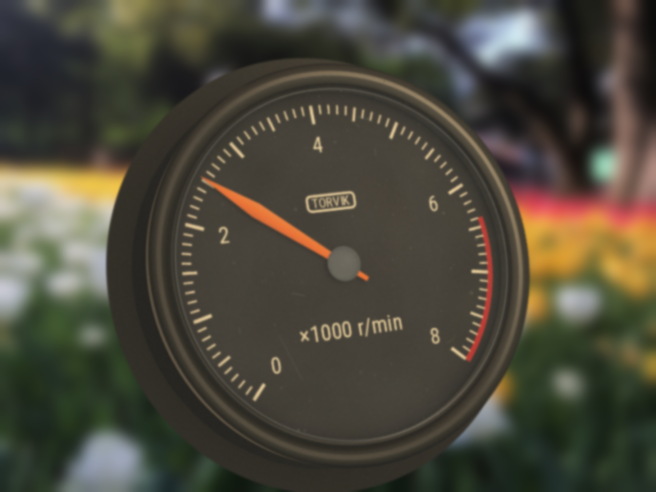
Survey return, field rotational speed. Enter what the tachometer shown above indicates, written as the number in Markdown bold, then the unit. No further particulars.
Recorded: **2500** rpm
